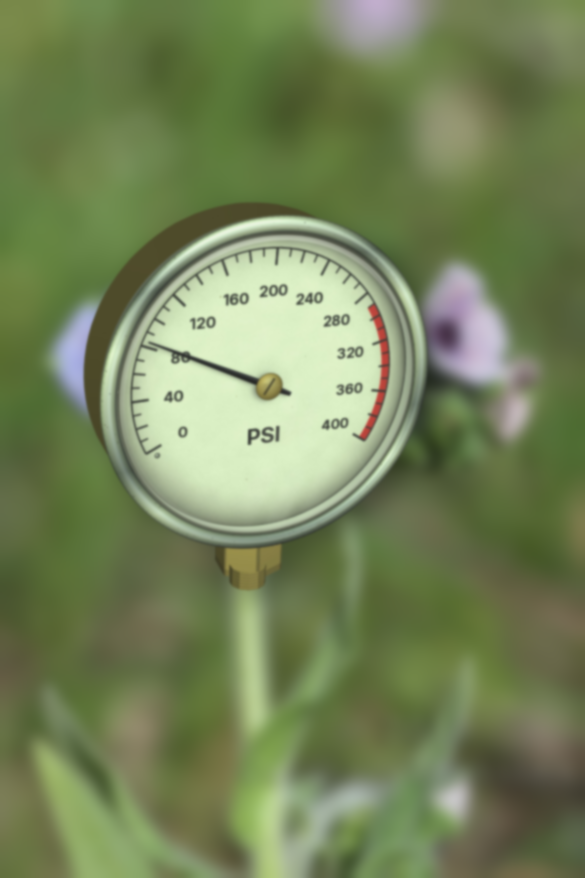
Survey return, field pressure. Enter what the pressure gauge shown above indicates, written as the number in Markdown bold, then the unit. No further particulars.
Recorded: **85** psi
